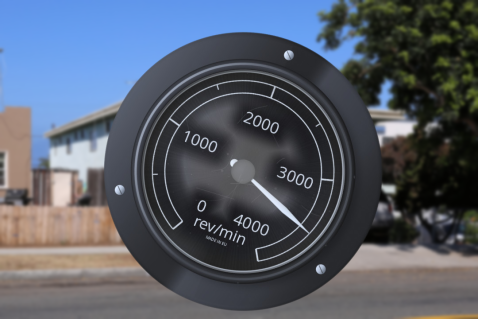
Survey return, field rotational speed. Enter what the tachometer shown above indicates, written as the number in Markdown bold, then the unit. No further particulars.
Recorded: **3500** rpm
